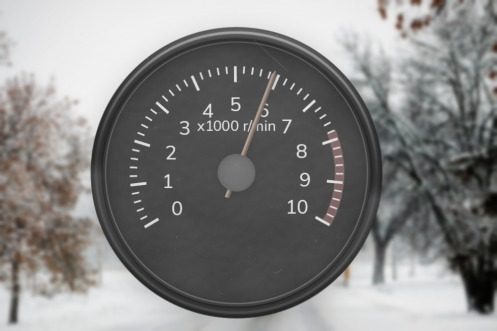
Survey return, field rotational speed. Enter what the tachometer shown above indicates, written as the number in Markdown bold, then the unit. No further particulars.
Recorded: **5900** rpm
